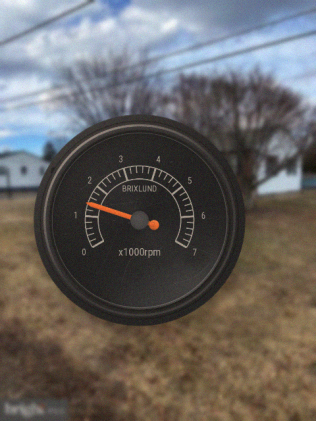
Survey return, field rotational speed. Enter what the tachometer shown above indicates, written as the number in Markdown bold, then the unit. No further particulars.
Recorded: **1400** rpm
